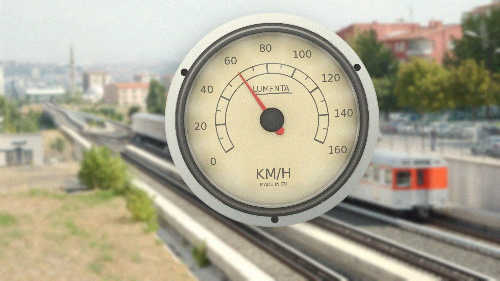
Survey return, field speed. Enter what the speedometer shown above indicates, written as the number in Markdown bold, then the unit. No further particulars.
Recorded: **60** km/h
